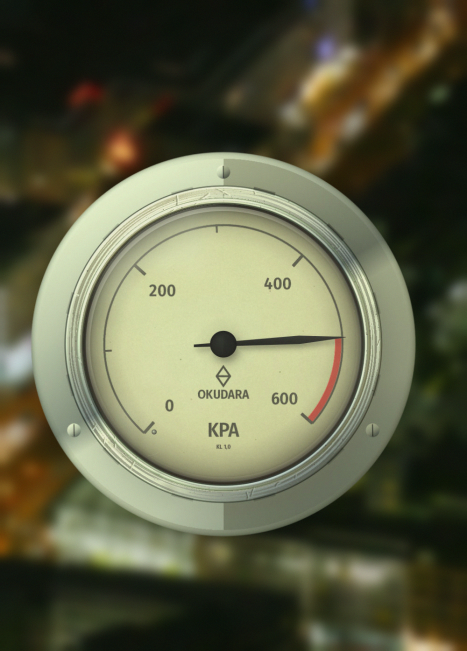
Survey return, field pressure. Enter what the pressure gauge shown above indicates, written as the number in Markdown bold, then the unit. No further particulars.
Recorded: **500** kPa
